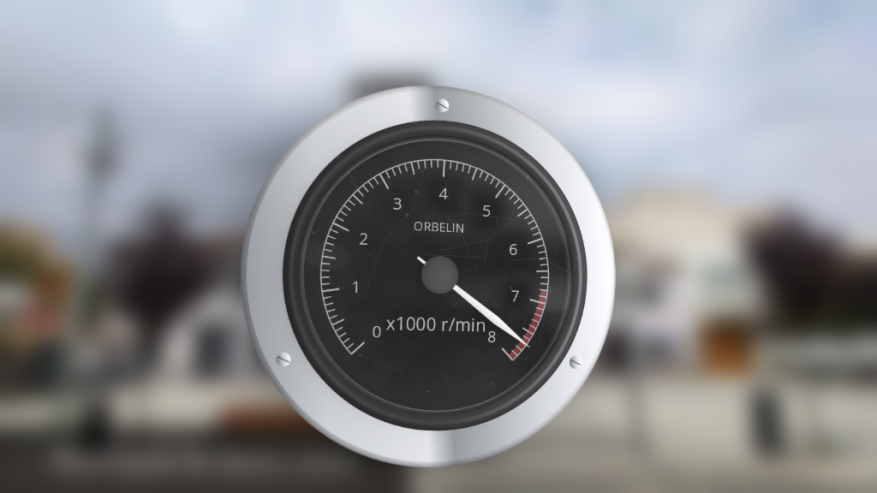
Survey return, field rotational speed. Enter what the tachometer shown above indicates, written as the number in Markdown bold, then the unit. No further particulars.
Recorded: **7700** rpm
